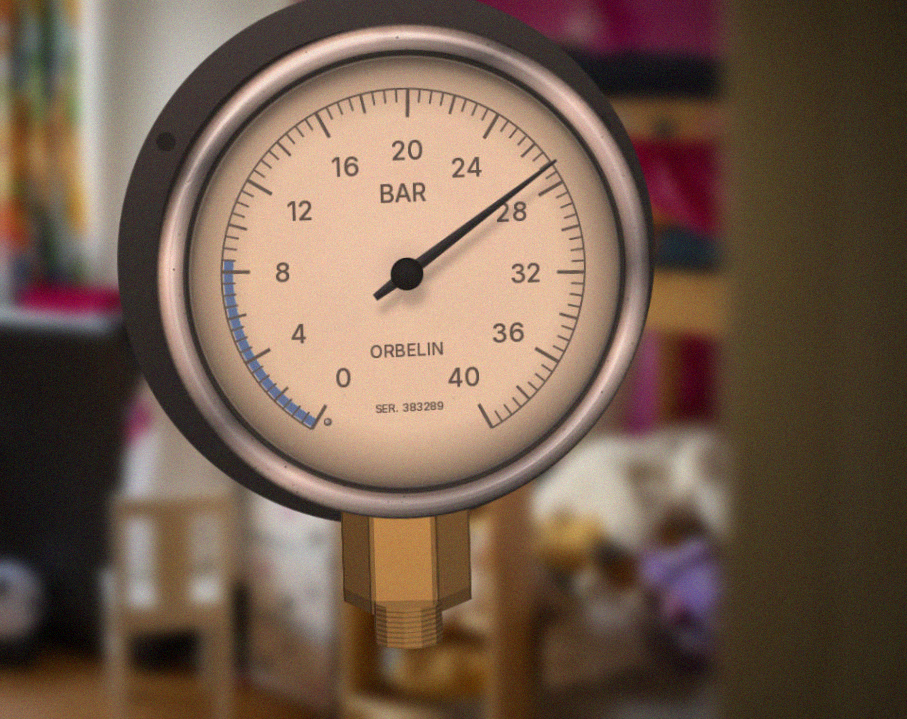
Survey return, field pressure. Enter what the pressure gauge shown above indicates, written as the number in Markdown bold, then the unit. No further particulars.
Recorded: **27** bar
